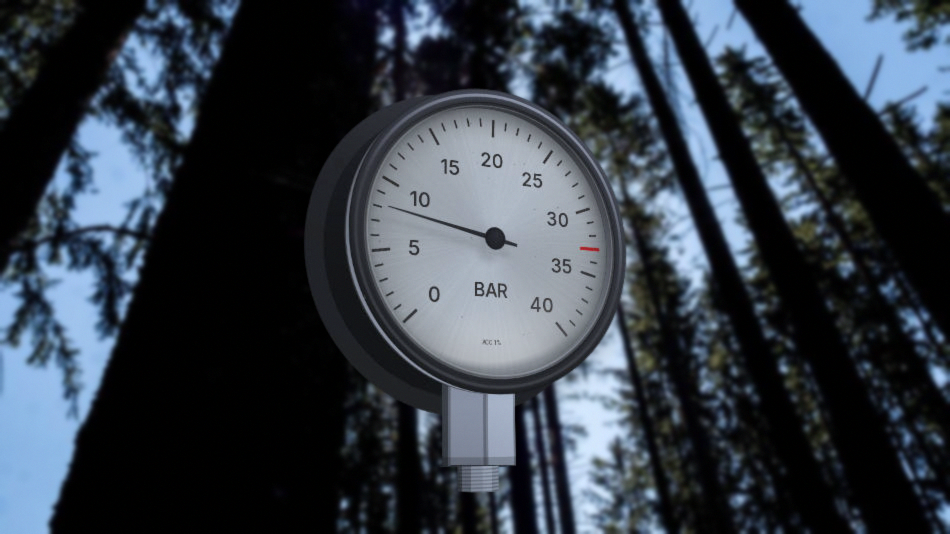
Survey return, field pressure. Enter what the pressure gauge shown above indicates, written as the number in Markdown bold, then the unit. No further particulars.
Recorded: **8** bar
